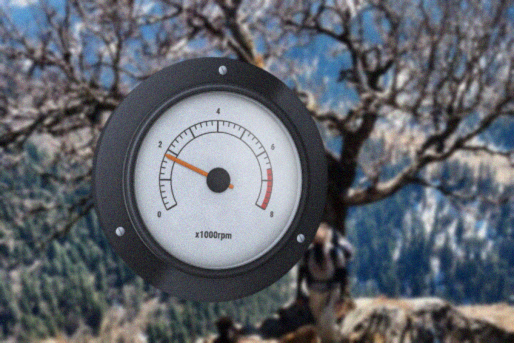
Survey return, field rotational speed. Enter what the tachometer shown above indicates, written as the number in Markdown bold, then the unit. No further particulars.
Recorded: **1800** rpm
